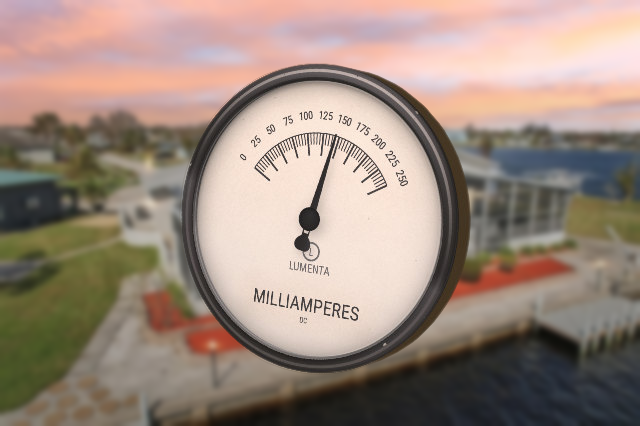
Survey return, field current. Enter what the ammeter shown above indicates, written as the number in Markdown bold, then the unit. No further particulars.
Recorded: **150** mA
